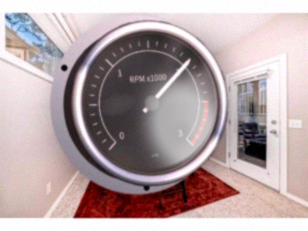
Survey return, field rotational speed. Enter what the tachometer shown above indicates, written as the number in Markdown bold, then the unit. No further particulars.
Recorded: **2000** rpm
